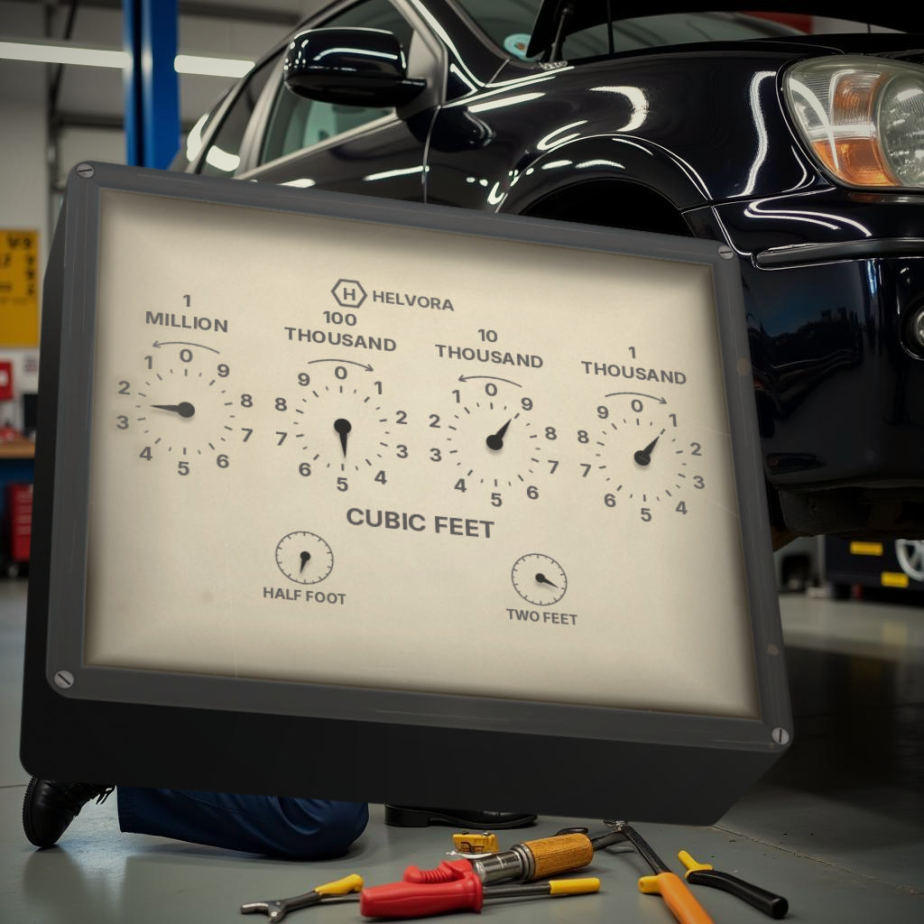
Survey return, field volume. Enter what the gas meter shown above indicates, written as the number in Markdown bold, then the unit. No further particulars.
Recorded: **249100** ft³
